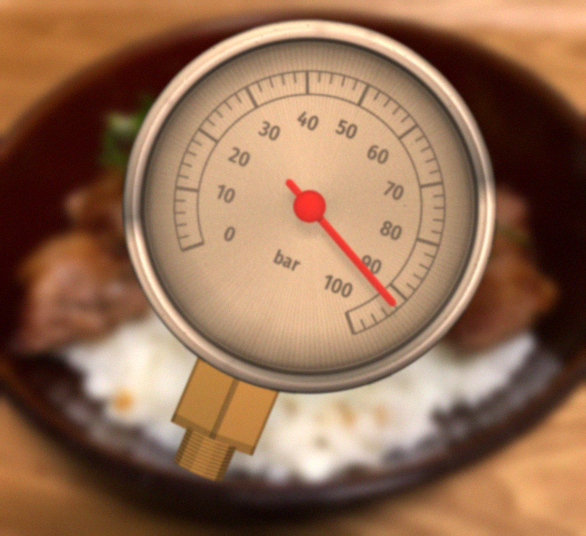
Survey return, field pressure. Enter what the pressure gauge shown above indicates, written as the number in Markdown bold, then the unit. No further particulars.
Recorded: **92** bar
